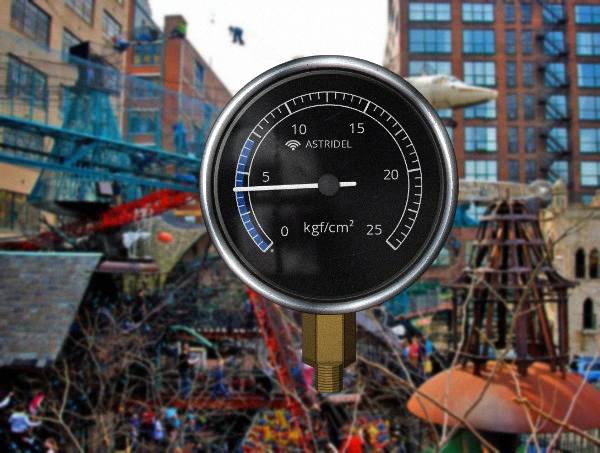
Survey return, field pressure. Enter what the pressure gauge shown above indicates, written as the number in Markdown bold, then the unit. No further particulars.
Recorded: **4** kg/cm²
